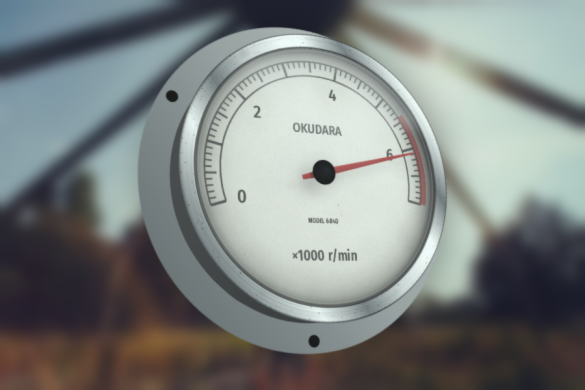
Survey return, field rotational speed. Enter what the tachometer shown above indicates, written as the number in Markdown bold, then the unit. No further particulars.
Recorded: **6100** rpm
